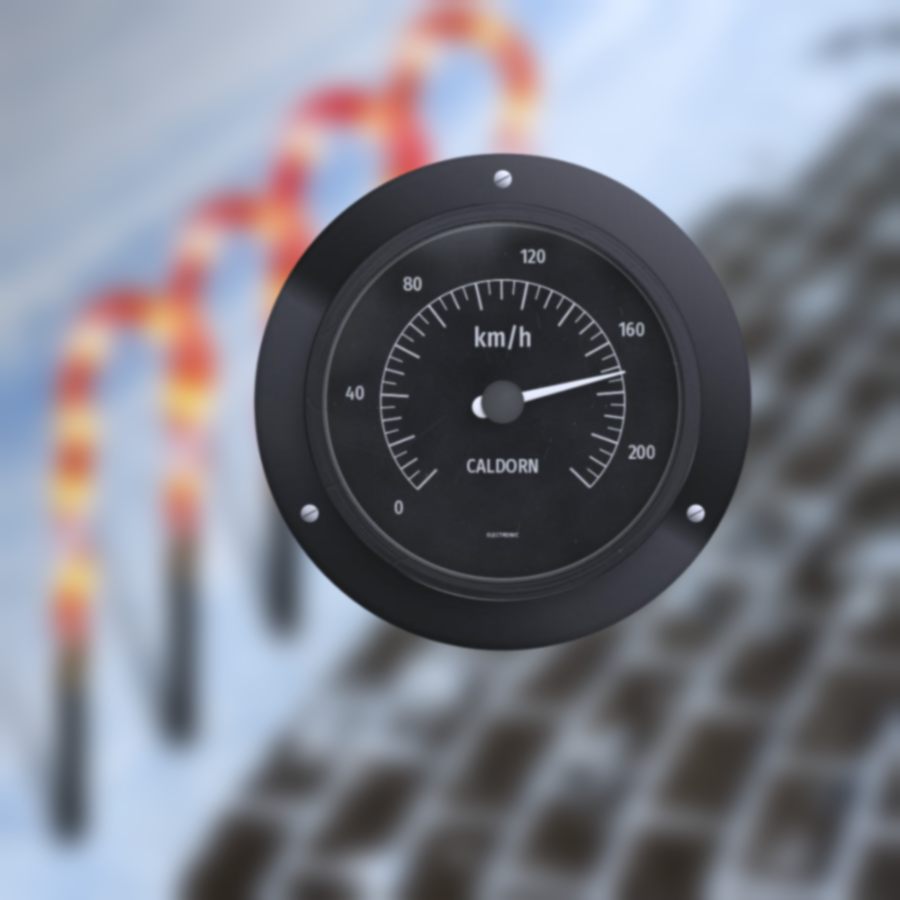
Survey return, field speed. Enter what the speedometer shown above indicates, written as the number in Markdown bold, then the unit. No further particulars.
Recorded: **172.5** km/h
